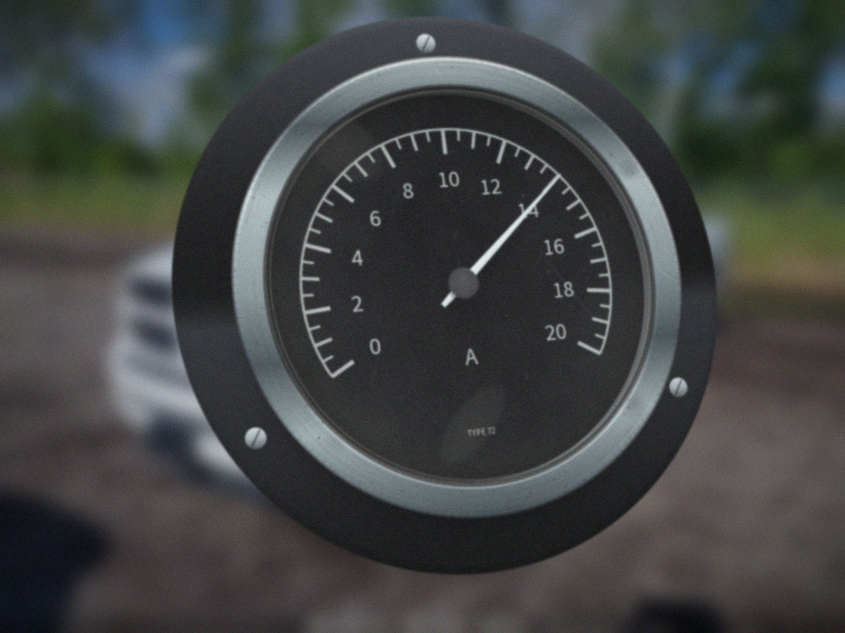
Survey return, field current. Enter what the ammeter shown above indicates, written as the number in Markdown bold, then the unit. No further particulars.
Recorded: **14** A
